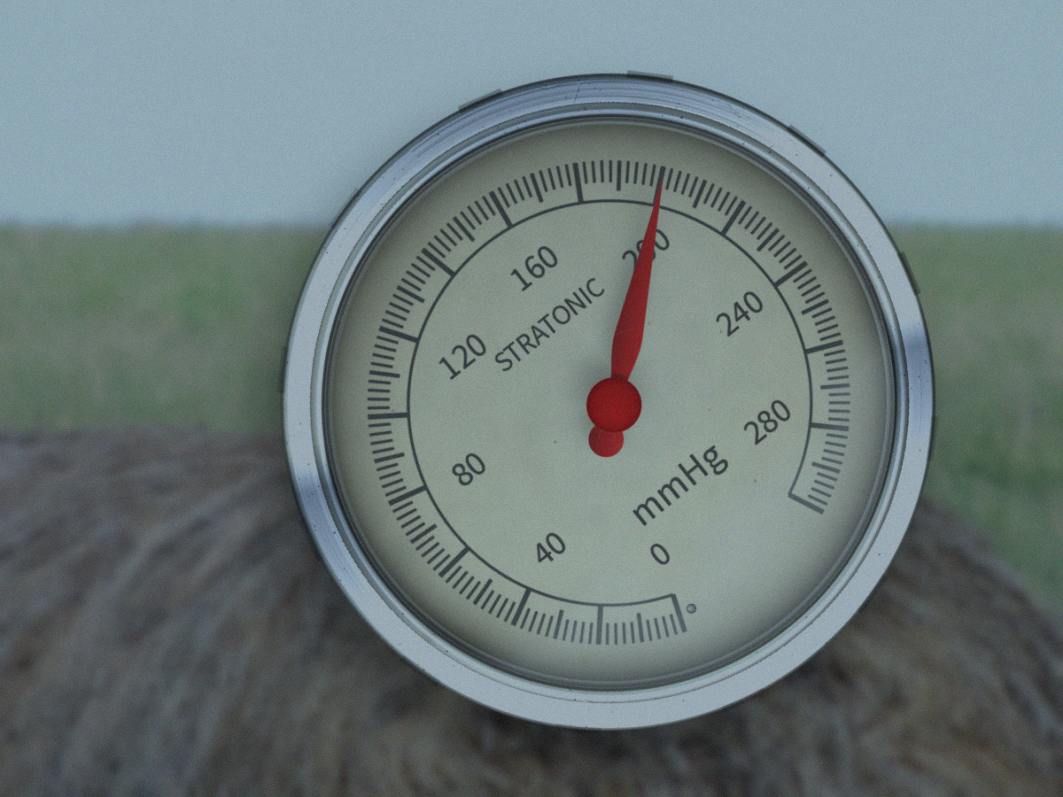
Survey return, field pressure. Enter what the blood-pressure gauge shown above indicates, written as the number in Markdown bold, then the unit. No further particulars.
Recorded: **200** mmHg
